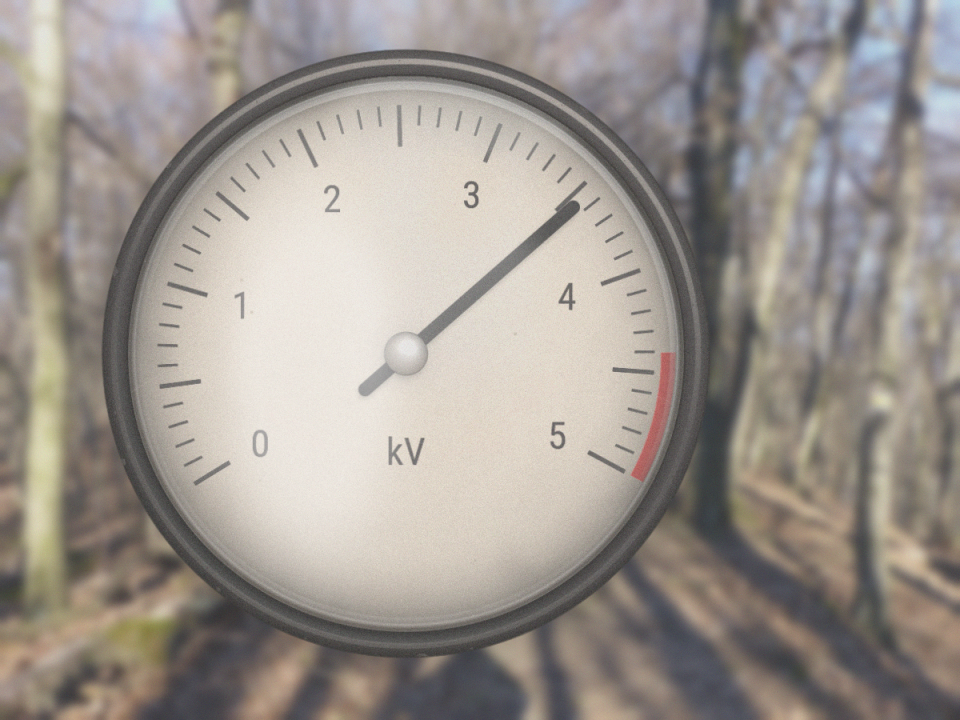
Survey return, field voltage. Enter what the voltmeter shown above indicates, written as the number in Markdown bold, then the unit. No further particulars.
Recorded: **3.55** kV
